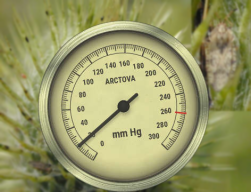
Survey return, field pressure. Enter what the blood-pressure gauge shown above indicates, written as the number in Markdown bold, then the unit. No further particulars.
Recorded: **20** mmHg
